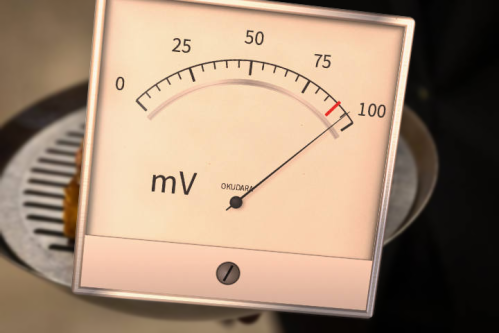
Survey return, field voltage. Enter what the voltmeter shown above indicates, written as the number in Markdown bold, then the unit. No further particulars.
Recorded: **95** mV
